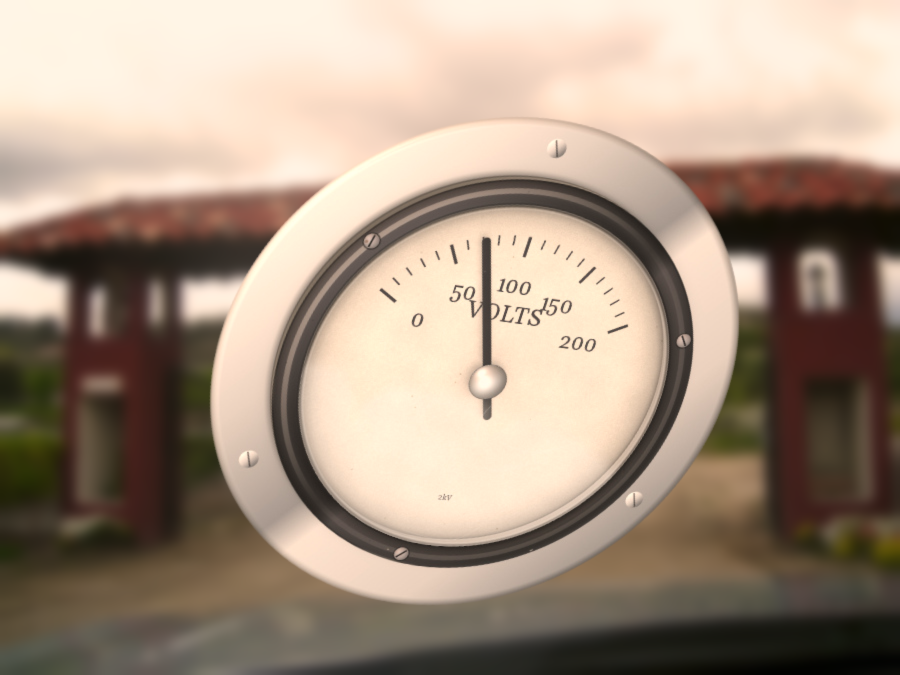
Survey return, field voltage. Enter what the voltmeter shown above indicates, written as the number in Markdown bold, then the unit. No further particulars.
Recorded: **70** V
